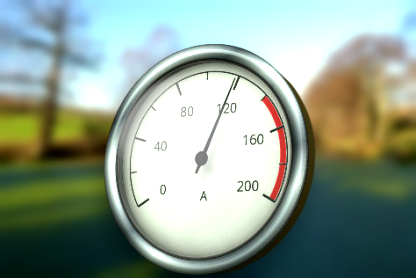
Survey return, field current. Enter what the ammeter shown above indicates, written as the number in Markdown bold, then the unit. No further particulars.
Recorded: **120** A
